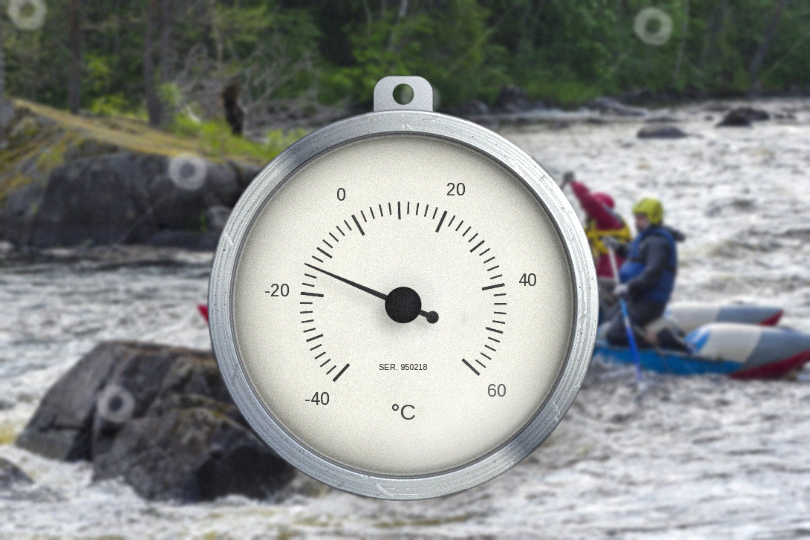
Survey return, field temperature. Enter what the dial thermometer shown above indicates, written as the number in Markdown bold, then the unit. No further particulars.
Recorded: **-14** °C
